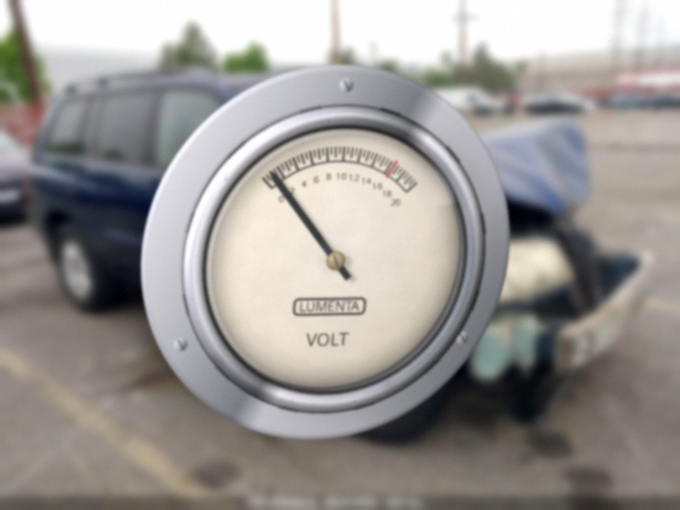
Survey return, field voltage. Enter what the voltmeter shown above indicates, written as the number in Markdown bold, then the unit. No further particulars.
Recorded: **1** V
